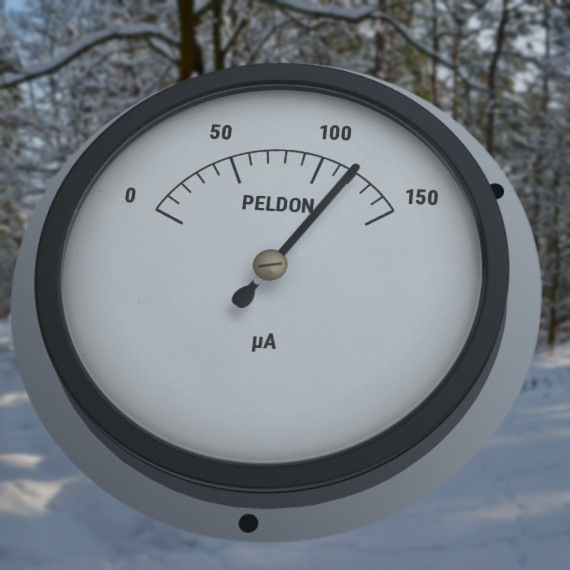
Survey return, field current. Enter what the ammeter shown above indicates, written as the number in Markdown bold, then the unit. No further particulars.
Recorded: **120** µA
